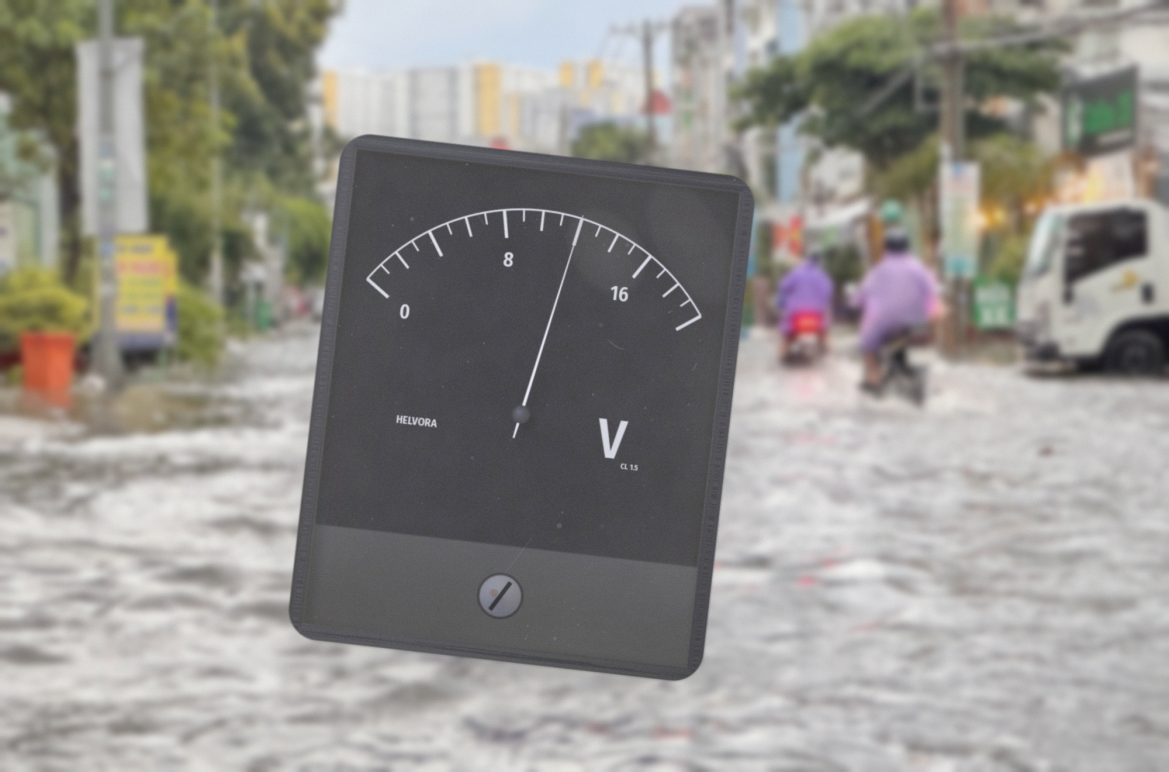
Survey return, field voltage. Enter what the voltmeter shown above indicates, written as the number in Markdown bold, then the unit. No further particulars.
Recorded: **12** V
